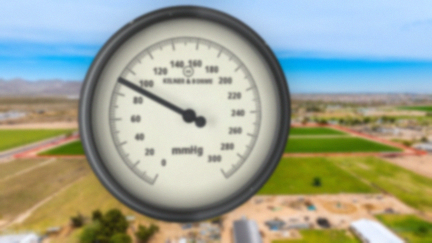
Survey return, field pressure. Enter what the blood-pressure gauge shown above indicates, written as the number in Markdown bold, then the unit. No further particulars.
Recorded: **90** mmHg
